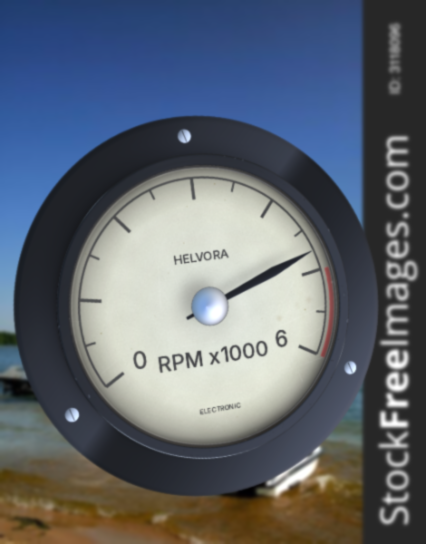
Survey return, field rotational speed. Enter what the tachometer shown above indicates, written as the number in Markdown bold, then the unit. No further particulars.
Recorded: **4750** rpm
